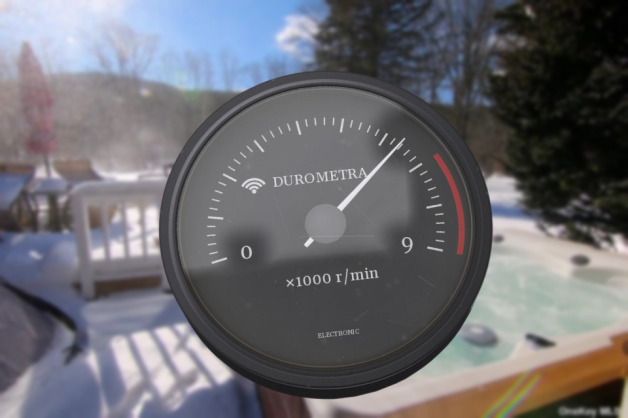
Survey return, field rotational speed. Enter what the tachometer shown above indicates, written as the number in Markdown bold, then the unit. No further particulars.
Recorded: **6400** rpm
